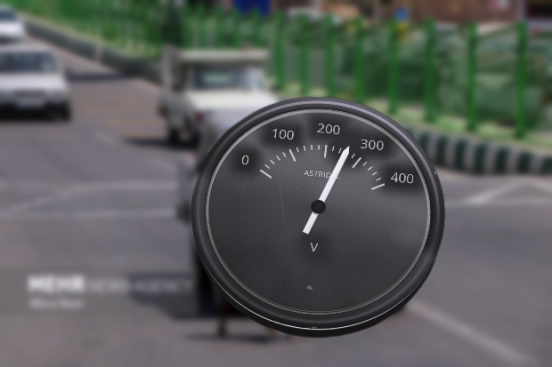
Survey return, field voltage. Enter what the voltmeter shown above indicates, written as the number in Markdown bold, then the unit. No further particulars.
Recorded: **260** V
